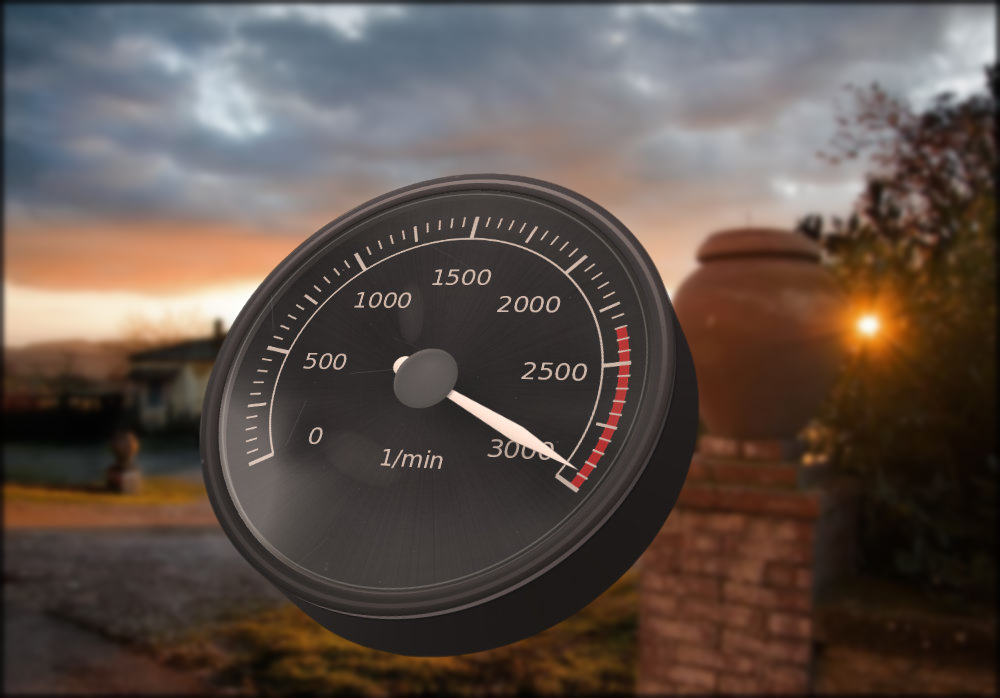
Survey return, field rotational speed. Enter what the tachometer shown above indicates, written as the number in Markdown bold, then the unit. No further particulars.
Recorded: **2950** rpm
